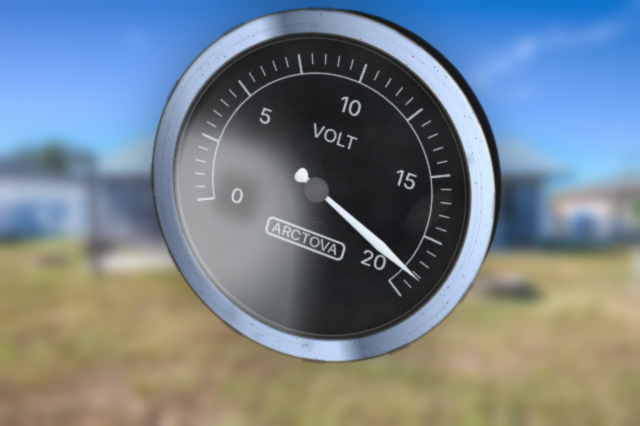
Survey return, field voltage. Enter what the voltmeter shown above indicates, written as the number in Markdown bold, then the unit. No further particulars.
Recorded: **19** V
